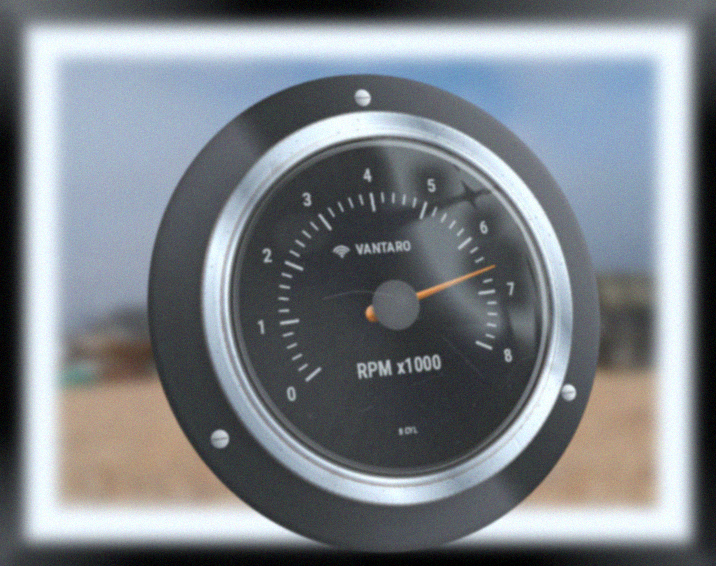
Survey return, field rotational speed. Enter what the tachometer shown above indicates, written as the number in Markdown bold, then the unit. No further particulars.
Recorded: **6600** rpm
